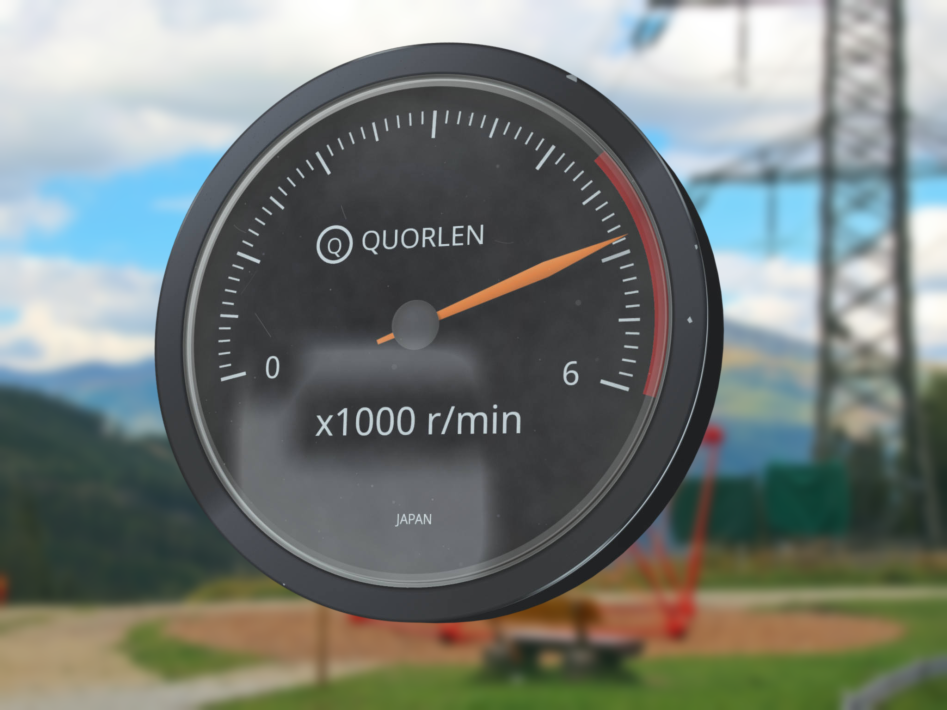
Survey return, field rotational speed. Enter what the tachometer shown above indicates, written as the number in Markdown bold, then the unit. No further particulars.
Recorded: **4900** rpm
